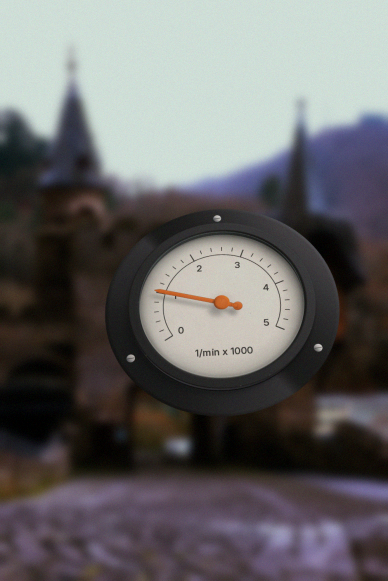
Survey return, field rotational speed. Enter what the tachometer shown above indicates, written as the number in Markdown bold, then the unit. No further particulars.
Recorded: **1000** rpm
